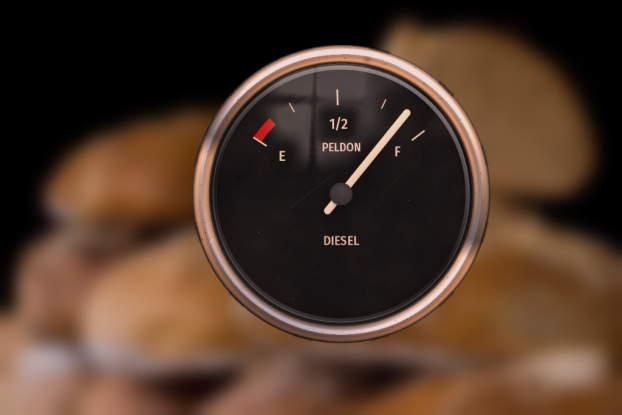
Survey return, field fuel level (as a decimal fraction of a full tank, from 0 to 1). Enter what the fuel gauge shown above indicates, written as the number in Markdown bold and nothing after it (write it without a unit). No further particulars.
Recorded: **0.875**
